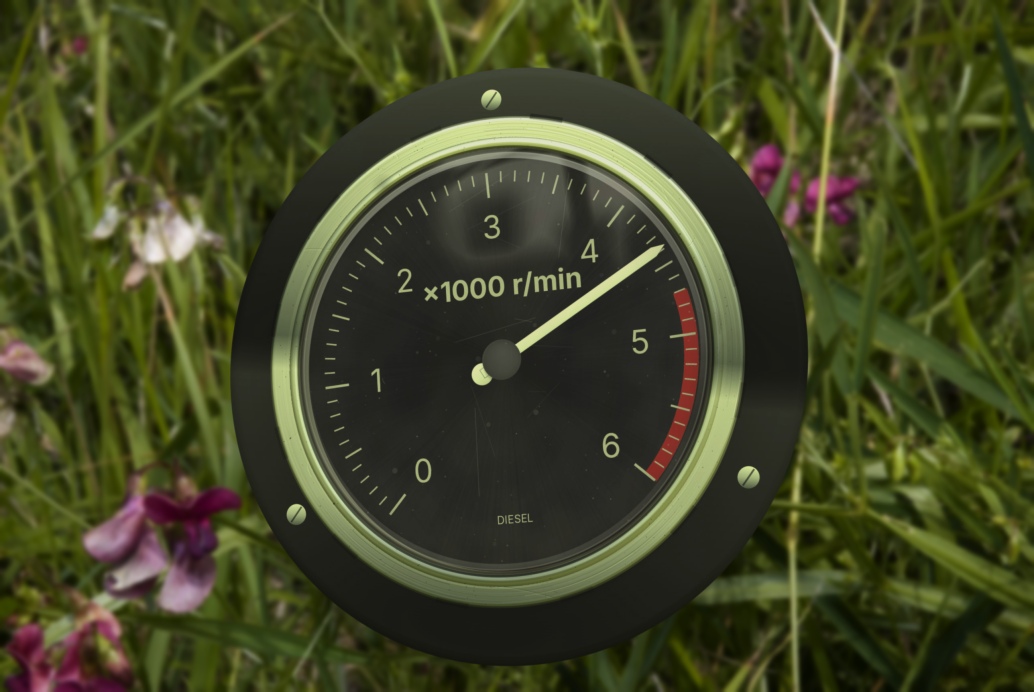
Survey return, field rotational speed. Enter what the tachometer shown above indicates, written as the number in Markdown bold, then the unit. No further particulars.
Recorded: **4400** rpm
